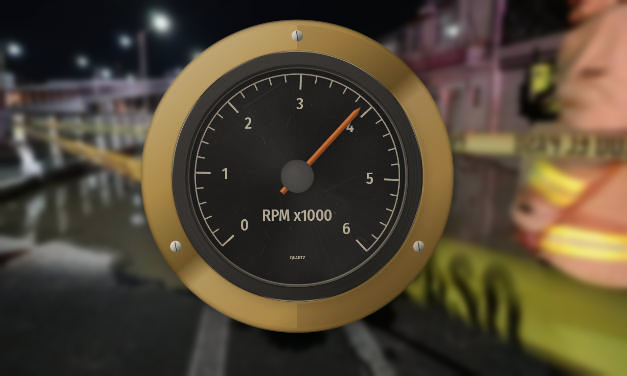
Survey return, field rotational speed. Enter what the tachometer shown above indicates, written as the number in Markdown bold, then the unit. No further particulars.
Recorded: **3900** rpm
